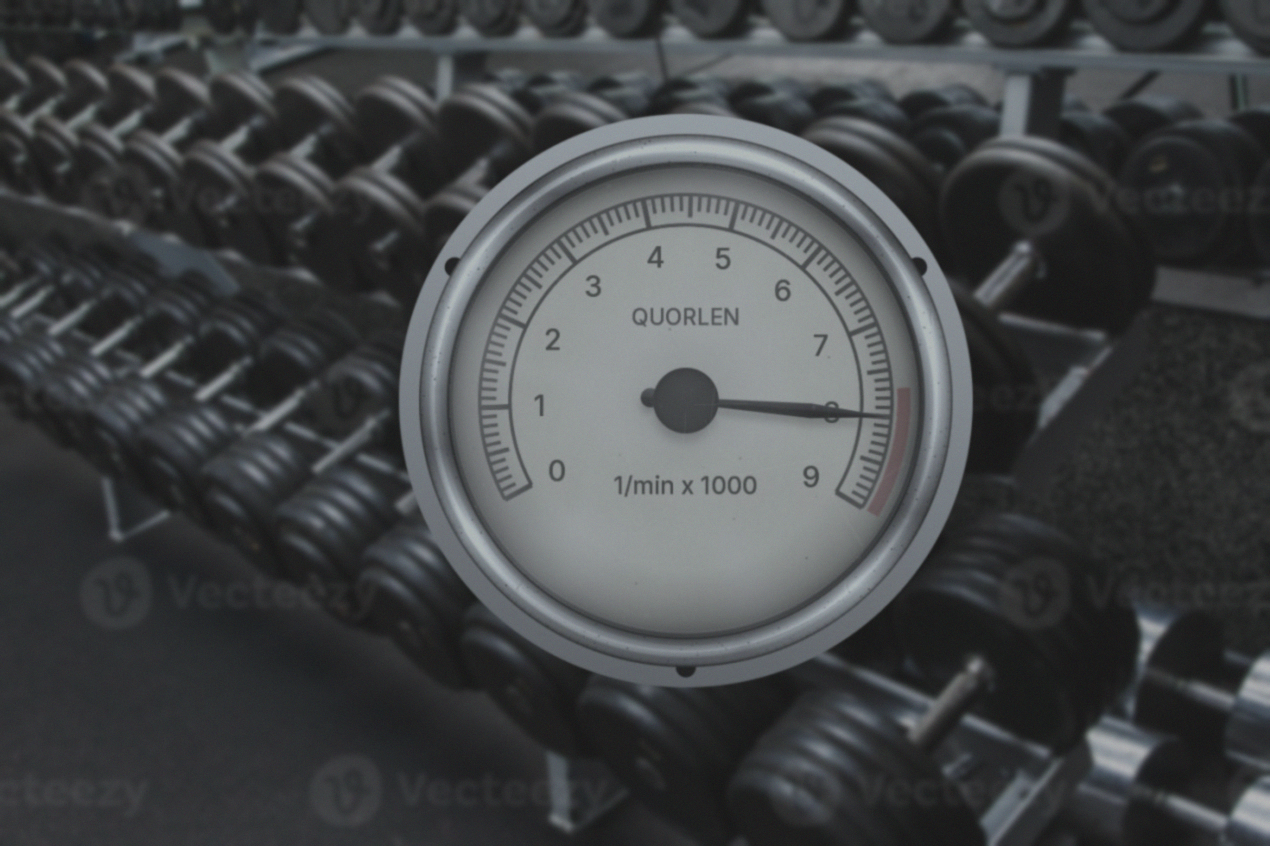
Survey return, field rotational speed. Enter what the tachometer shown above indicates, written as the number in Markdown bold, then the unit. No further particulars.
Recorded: **8000** rpm
